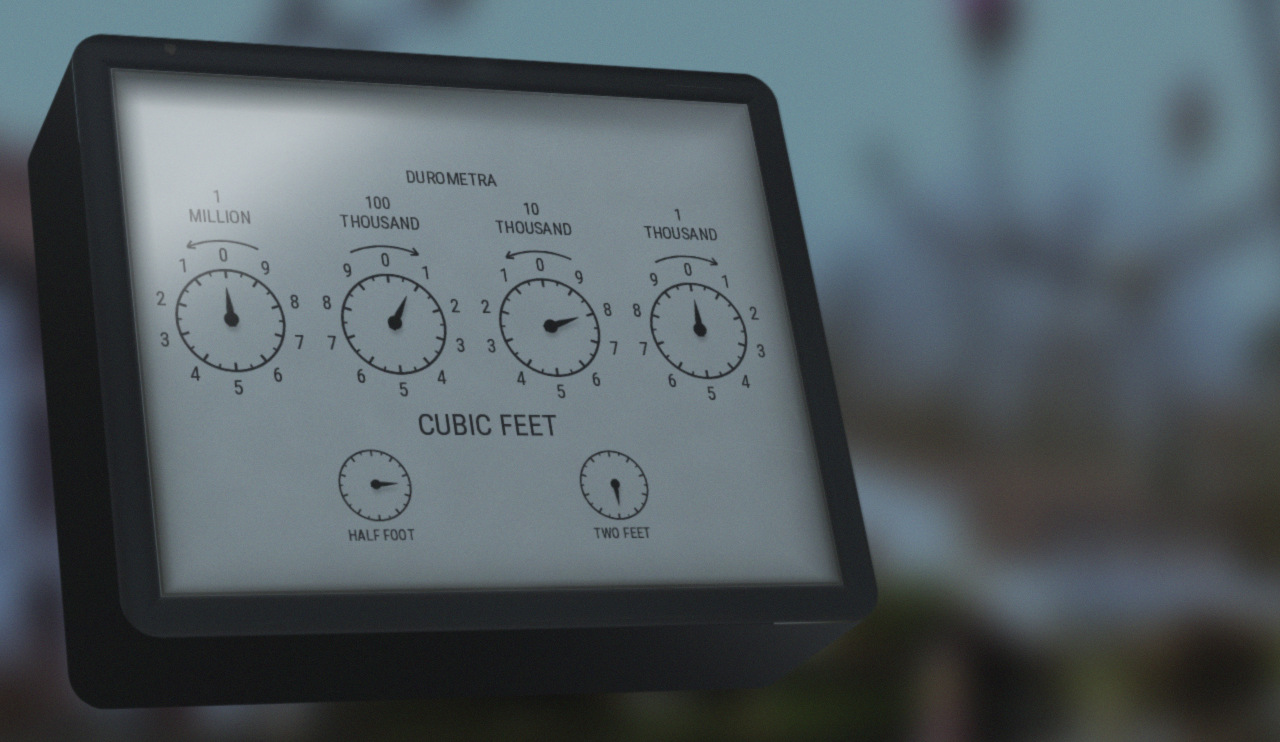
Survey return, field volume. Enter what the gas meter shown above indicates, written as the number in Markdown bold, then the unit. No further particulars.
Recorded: **8000** ft³
